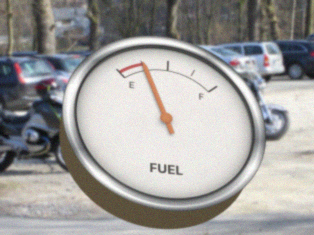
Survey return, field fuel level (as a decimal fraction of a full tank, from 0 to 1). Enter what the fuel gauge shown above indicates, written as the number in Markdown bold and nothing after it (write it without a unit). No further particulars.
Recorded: **0.25**
